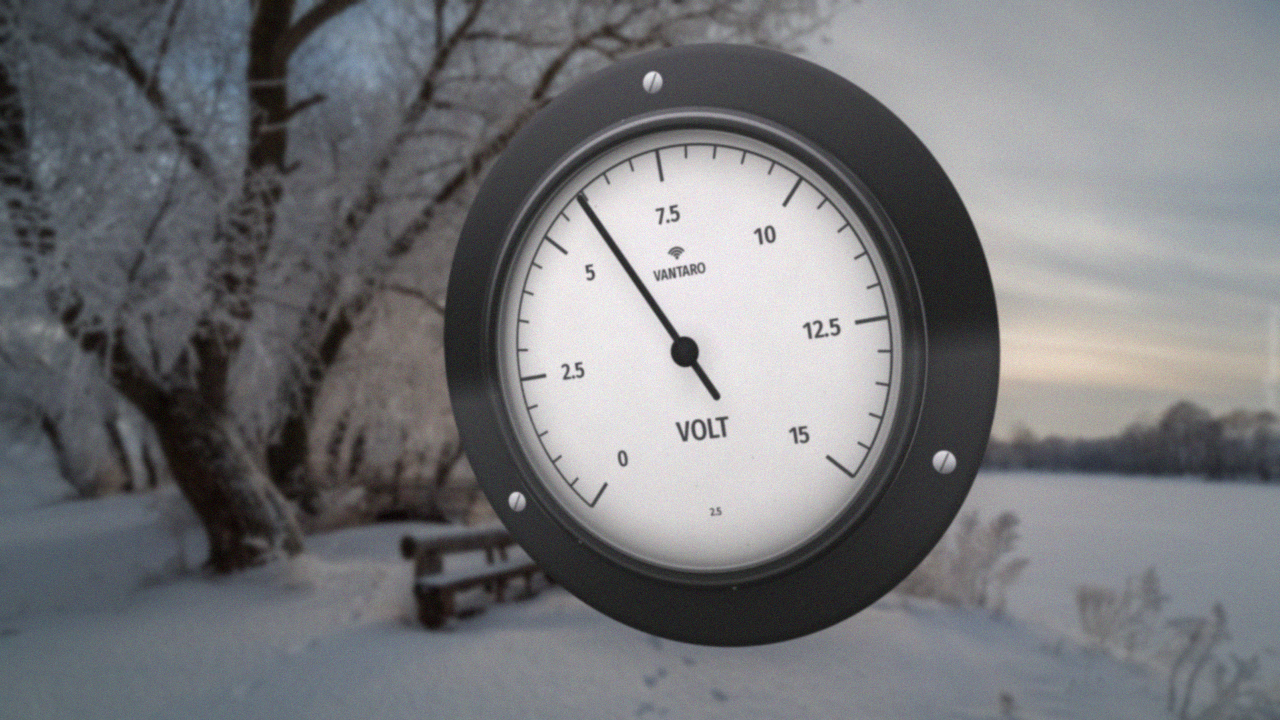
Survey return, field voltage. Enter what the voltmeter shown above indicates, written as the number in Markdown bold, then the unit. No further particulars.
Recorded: **6** V
